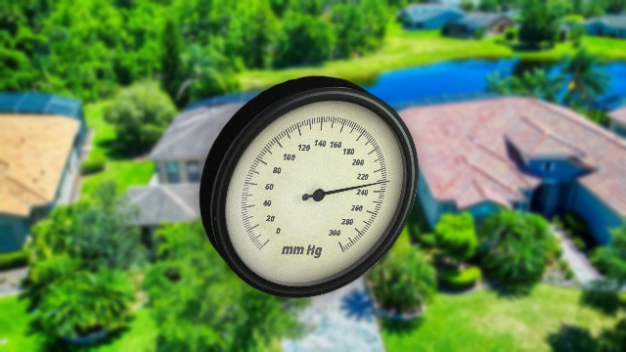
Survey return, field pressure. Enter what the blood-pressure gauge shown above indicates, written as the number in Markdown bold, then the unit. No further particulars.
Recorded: **230** mmHg
